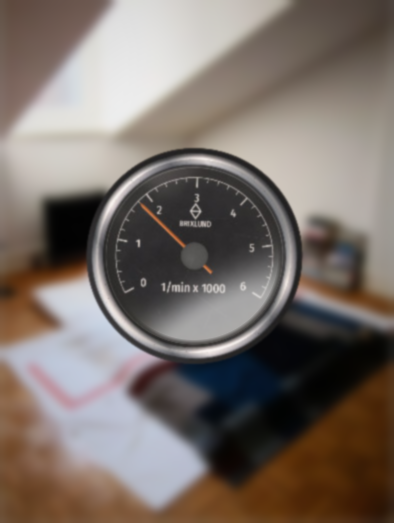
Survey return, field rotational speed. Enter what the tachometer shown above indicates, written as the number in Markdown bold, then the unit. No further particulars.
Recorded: **1800** rpm
